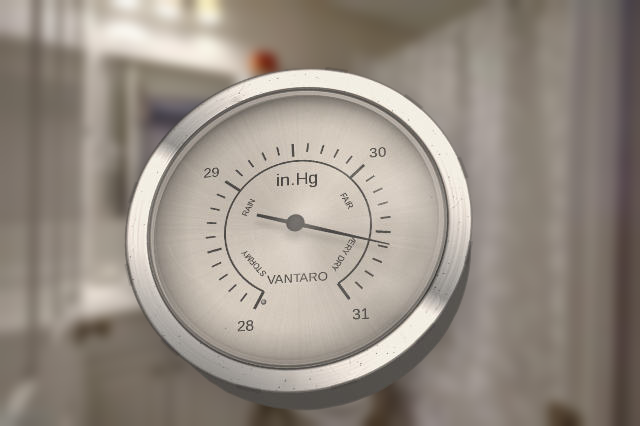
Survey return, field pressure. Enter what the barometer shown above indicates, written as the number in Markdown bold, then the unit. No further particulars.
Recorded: **30.6** inHg
